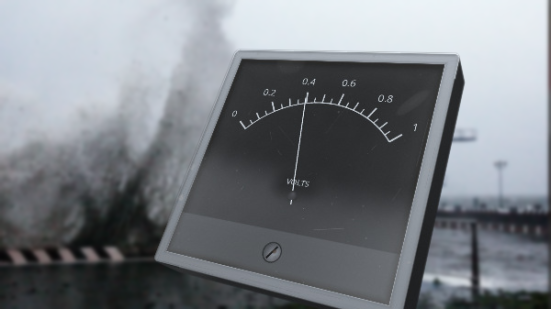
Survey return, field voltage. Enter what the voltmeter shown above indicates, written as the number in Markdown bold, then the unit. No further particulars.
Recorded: **0.4** V
